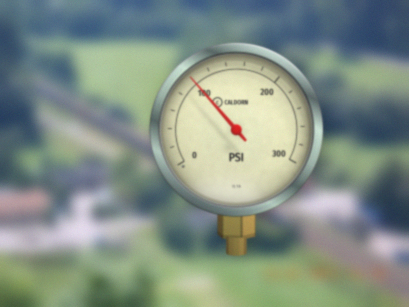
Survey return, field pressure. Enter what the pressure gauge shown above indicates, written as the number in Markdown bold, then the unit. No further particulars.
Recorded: **100** psi
